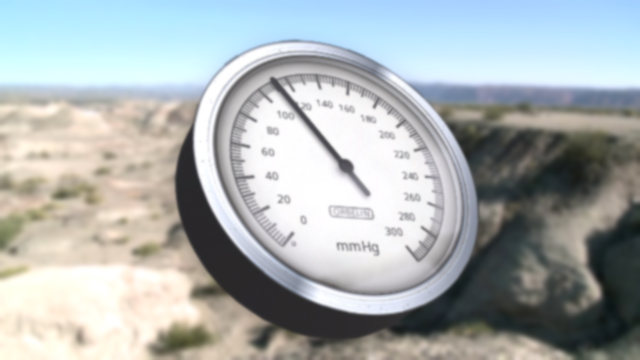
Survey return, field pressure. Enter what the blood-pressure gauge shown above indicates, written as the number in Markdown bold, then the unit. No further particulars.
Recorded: **110** mmHg
